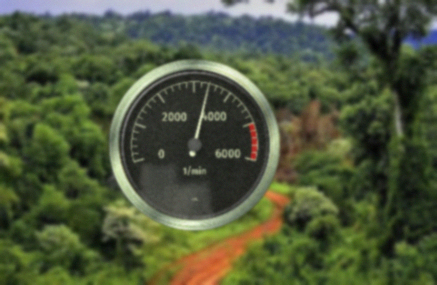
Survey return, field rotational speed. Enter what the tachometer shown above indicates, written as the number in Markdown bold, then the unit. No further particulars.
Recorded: **3400** rpm
